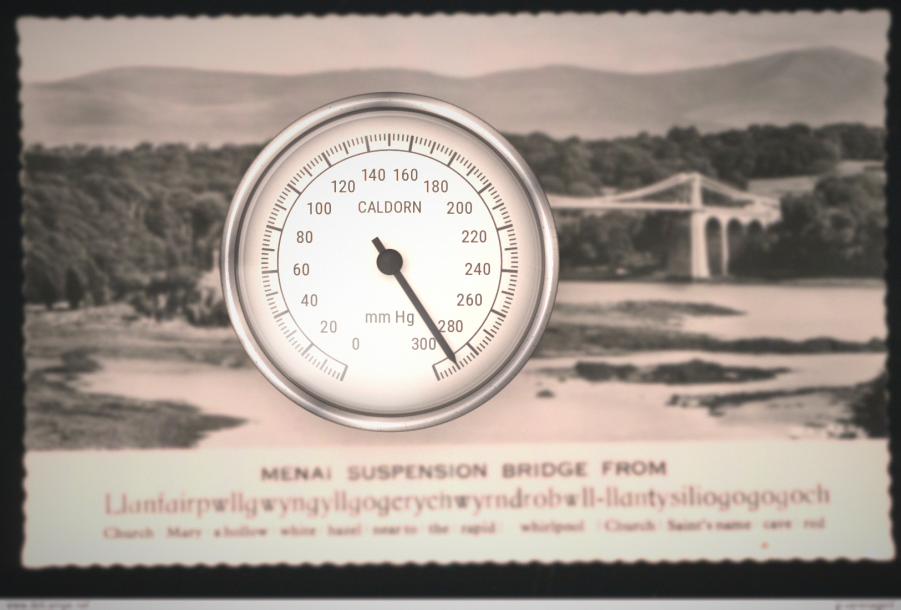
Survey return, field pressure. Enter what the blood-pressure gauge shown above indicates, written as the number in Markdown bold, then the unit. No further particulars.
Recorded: **290** mmHg
